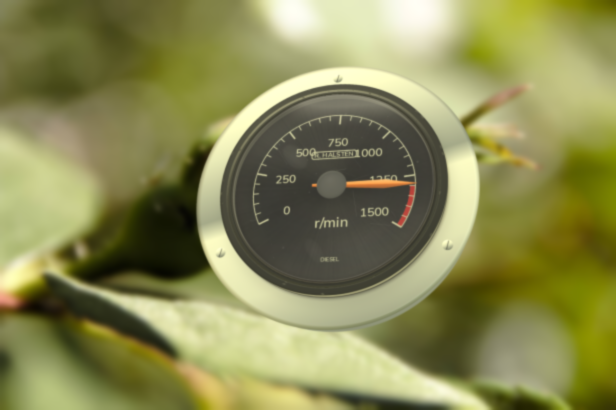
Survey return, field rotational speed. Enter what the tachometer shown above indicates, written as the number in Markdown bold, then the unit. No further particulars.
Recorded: **1300** rpm
